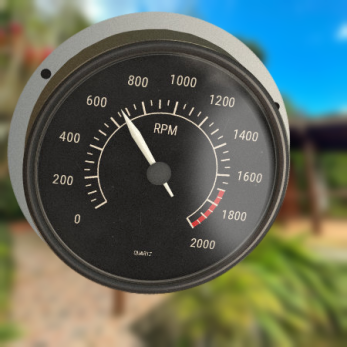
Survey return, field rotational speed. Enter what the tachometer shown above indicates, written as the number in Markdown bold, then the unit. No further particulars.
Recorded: **675** rpm
